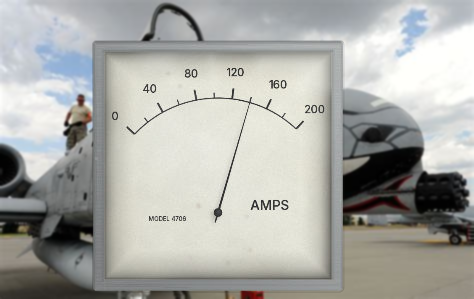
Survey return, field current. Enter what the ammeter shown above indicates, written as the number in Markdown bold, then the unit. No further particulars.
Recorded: **140** A
